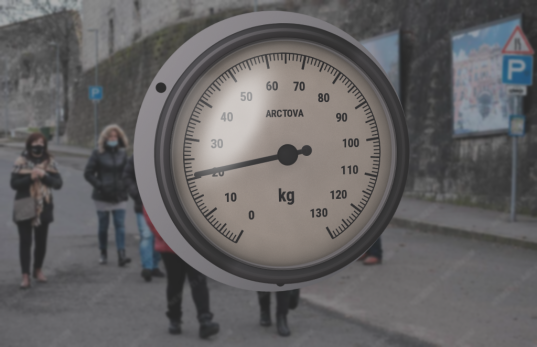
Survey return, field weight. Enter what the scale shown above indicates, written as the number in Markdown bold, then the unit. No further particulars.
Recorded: **21** kg
